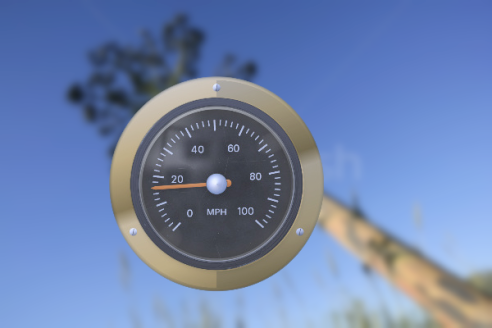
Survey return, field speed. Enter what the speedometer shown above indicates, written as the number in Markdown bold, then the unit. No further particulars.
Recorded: **16** mph
